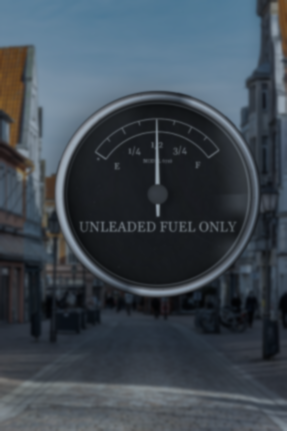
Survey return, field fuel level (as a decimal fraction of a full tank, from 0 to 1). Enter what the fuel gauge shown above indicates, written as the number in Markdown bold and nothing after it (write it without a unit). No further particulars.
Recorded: **0.5**
